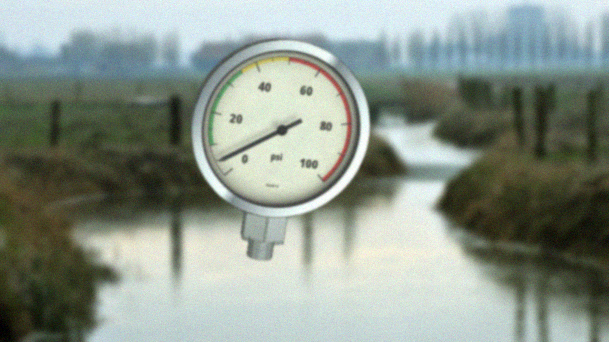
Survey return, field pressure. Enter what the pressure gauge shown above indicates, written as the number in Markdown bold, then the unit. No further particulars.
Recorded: **5** psi
